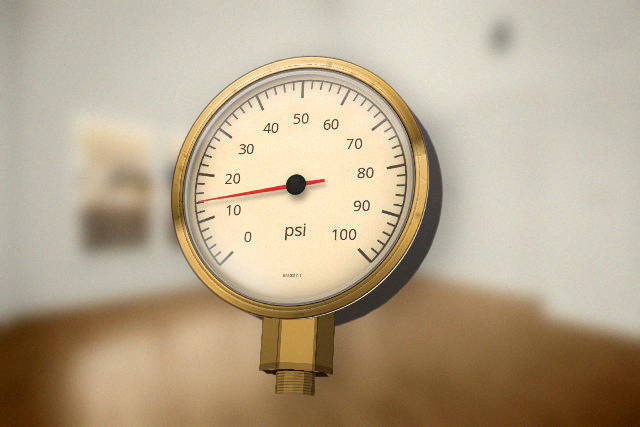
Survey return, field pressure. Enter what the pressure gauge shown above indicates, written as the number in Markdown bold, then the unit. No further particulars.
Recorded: **14** psi
